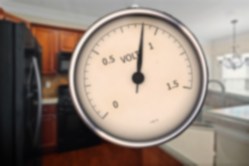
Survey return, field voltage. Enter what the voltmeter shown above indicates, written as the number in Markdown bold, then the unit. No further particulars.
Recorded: **0.9** V
